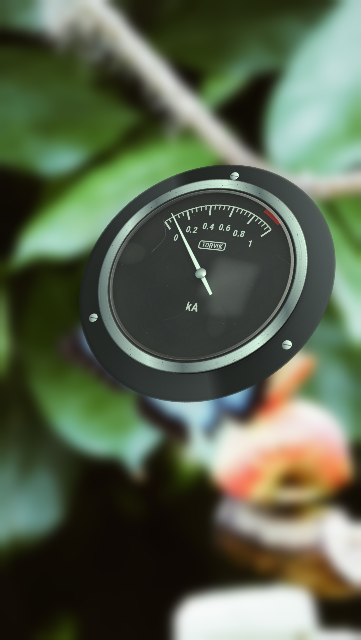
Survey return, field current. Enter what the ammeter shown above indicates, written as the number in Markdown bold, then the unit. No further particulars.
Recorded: **0.08** kA
